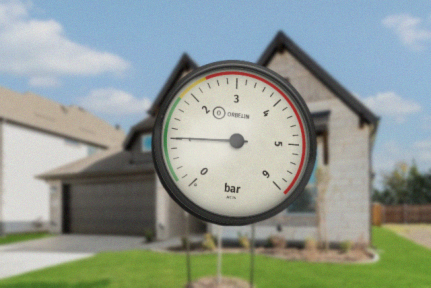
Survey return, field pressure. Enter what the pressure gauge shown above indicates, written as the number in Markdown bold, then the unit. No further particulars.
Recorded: **1** bar
